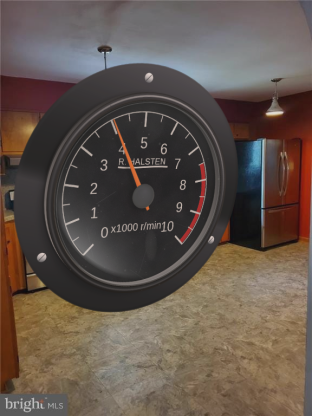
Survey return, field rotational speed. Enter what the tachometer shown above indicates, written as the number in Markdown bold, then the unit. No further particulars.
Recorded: **4000** rpm
